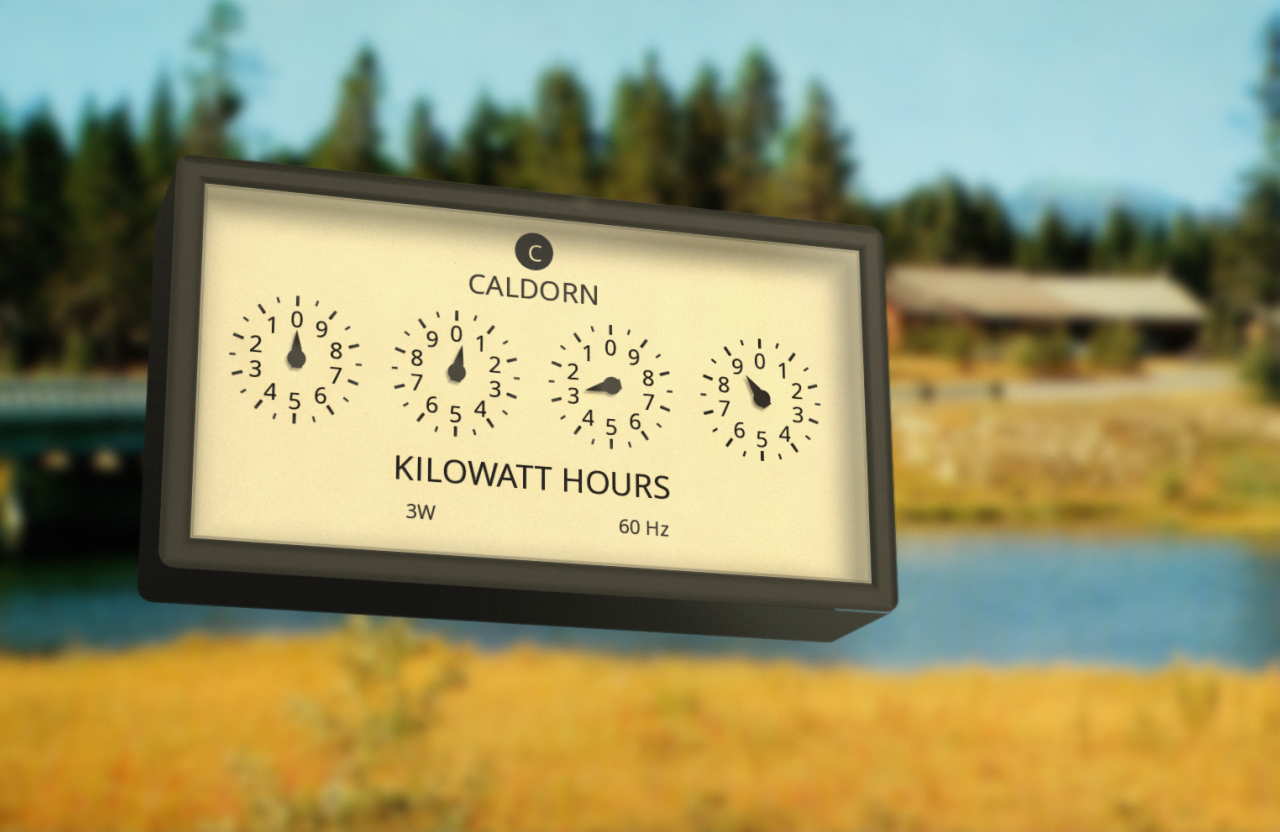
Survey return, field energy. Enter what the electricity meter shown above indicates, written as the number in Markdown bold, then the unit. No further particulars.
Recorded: **29** kWh
